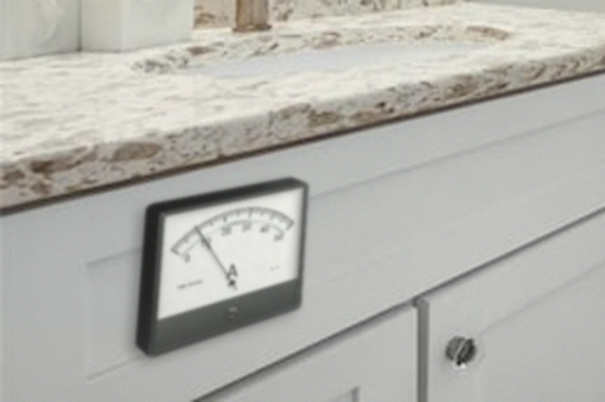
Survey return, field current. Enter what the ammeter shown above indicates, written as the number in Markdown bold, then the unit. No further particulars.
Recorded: **10** A
